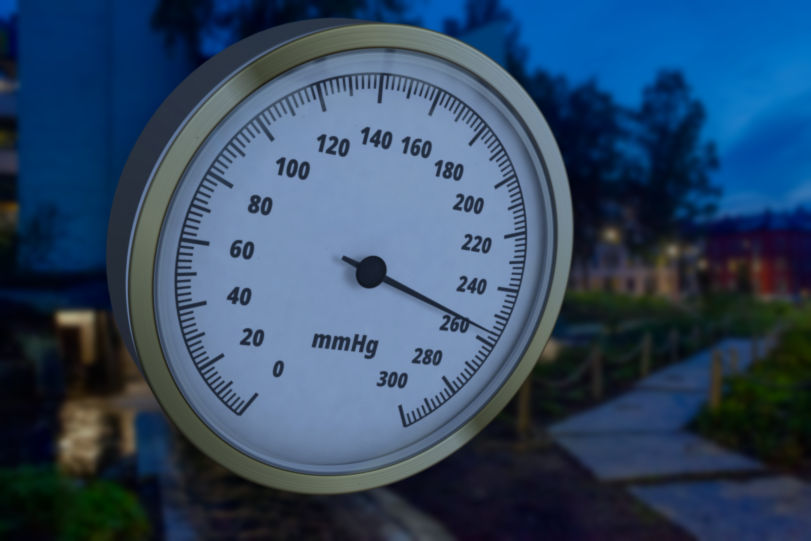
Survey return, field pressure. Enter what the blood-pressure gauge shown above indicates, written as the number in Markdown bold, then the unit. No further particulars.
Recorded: **256** mmHg
